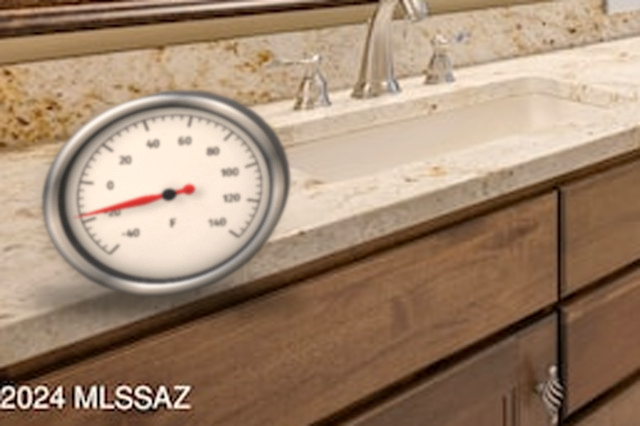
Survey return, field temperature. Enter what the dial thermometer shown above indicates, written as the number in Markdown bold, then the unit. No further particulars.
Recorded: **-16** °F
